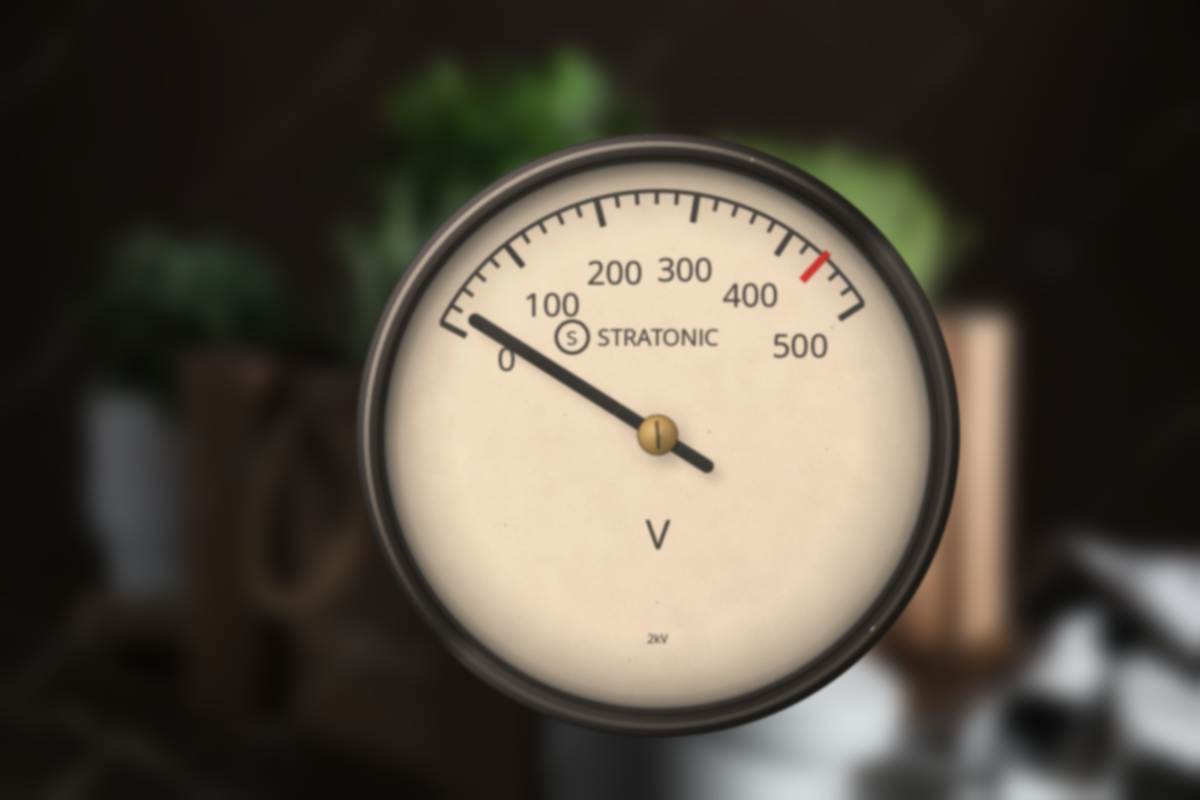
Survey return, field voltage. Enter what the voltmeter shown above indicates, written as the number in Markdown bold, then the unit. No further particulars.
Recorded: **20** V
